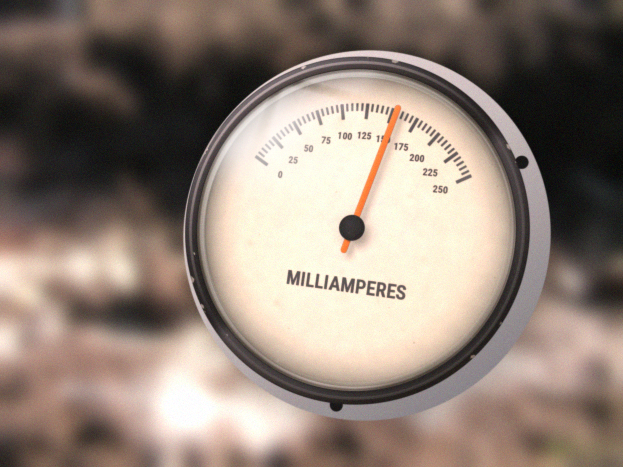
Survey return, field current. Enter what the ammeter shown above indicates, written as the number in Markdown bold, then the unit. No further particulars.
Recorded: **155** mA
